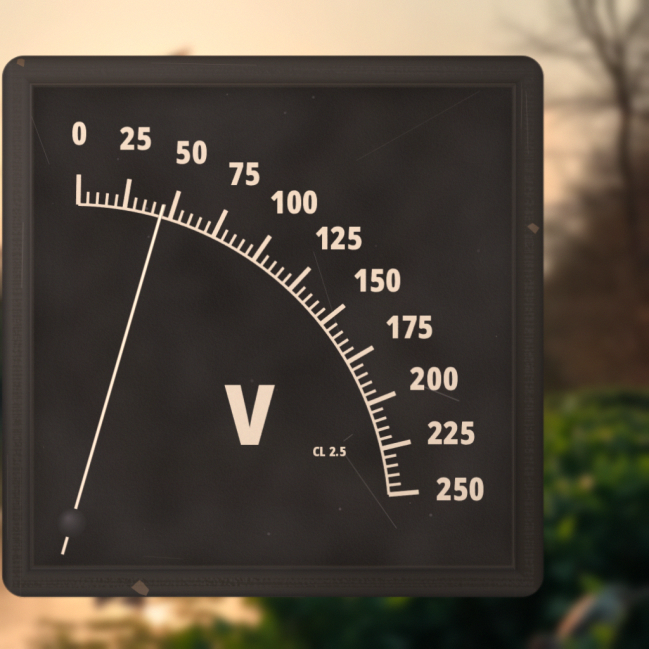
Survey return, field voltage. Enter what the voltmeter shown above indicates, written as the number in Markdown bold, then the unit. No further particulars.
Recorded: **45** V
